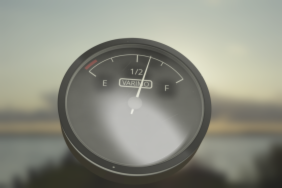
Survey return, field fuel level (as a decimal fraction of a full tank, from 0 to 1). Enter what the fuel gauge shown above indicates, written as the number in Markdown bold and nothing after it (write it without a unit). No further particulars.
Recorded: **0.625**
